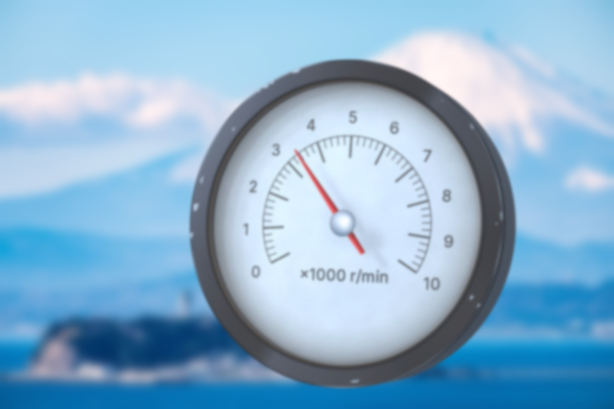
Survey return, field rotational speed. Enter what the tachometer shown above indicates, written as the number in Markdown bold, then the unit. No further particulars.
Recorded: **3400** rpm
